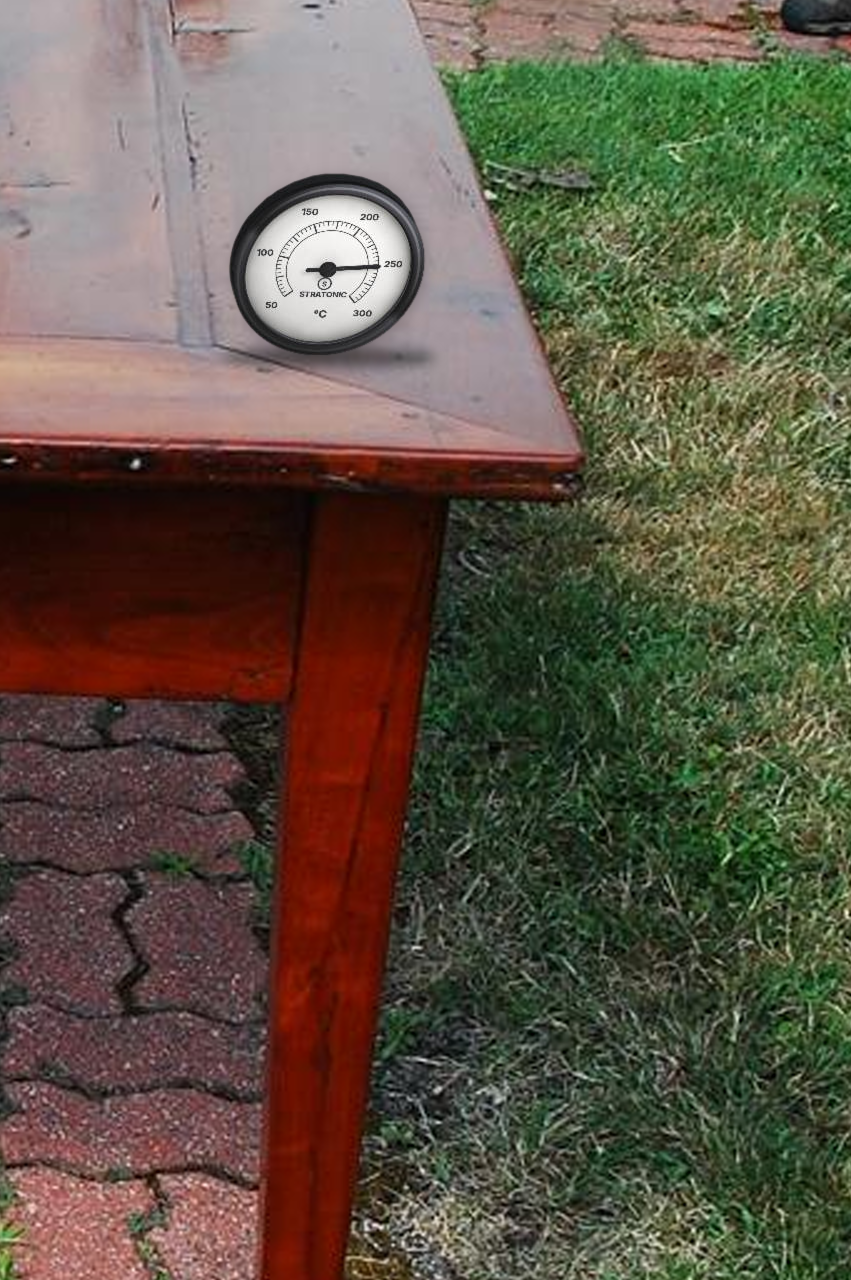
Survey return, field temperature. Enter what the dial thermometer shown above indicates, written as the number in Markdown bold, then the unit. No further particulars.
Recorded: **250** °C
